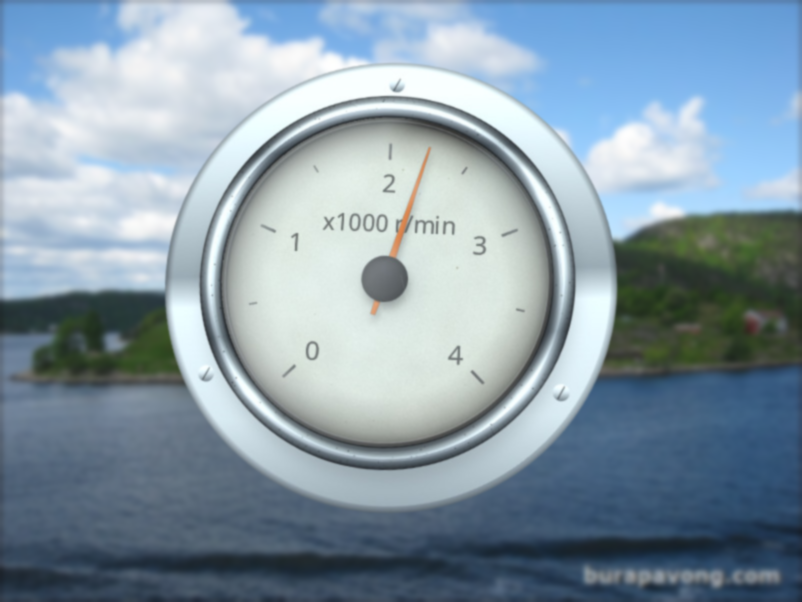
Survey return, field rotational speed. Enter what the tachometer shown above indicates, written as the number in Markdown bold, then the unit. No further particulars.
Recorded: **2250** rpm
